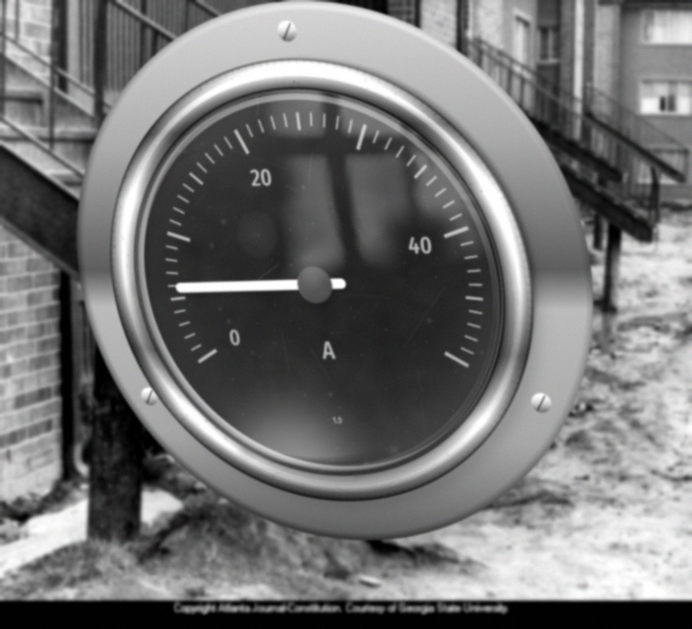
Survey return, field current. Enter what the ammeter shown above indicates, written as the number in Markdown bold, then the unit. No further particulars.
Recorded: **6** A
